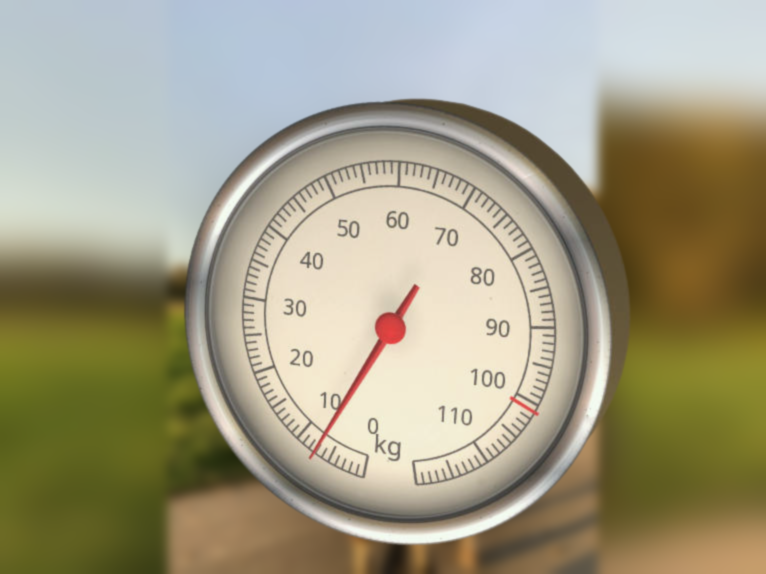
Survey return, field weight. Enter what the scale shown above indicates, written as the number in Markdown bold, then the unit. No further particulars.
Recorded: **7** kg
